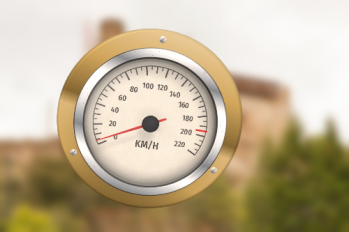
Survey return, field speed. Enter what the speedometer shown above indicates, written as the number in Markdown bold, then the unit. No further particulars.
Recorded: **5** km/h
